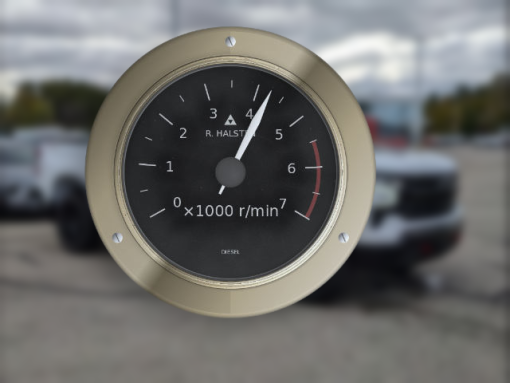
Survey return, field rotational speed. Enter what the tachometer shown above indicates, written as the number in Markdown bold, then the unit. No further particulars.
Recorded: **4250** rpm
